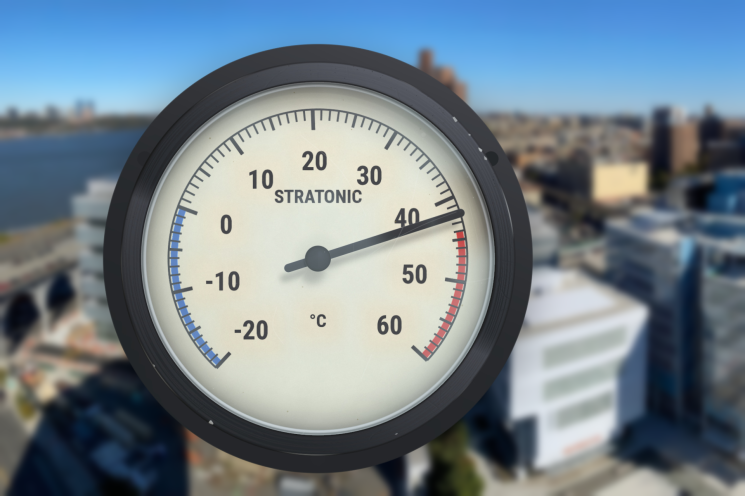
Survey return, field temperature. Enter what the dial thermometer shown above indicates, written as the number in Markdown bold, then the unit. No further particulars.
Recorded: **42** °C
